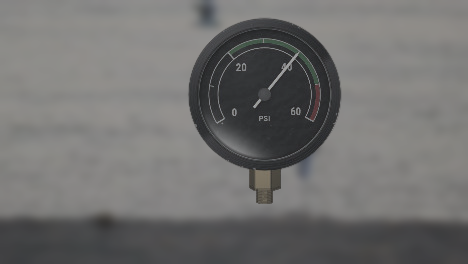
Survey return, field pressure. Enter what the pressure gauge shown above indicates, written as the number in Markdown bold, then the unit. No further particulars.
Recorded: **40** psi
